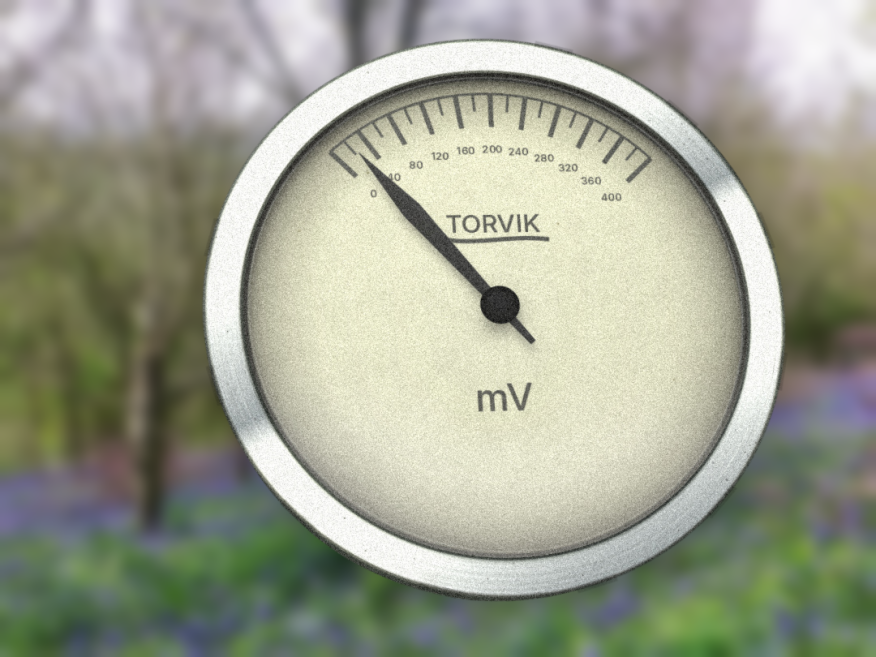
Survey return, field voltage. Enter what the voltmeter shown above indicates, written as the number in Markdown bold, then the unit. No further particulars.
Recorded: **20** mV
